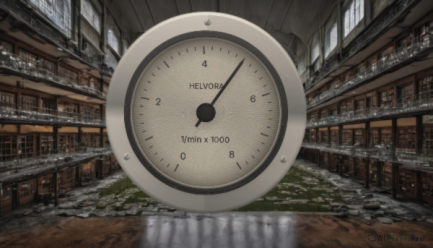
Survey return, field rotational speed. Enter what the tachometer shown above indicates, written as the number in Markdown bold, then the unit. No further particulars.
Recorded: **5000** rpm
